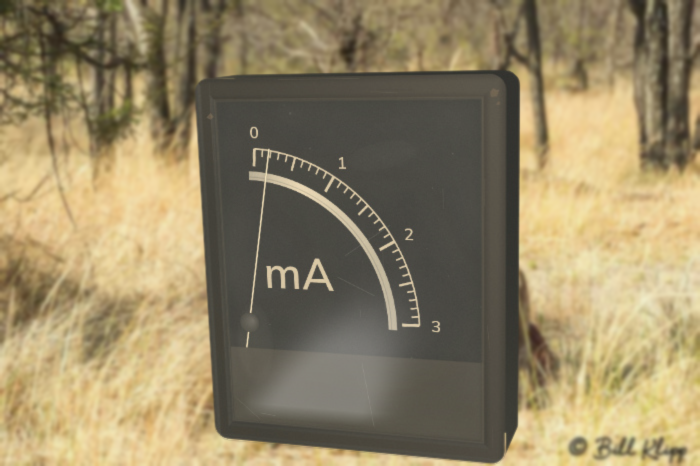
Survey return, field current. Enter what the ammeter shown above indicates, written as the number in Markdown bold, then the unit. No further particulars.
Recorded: **0.2** mA
